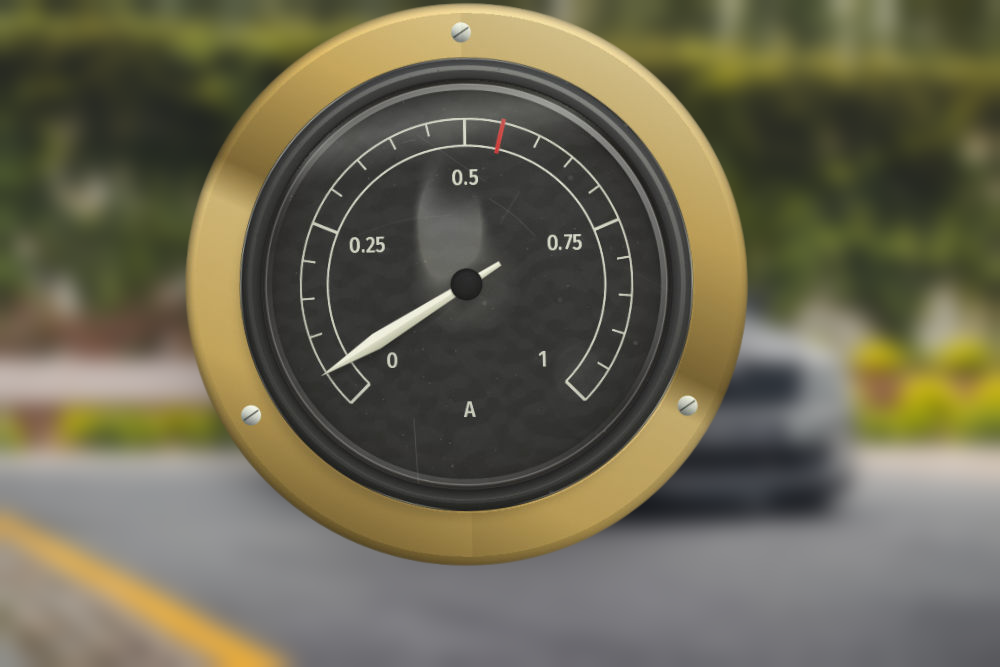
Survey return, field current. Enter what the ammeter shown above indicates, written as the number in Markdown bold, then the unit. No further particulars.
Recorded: **0.05** A
